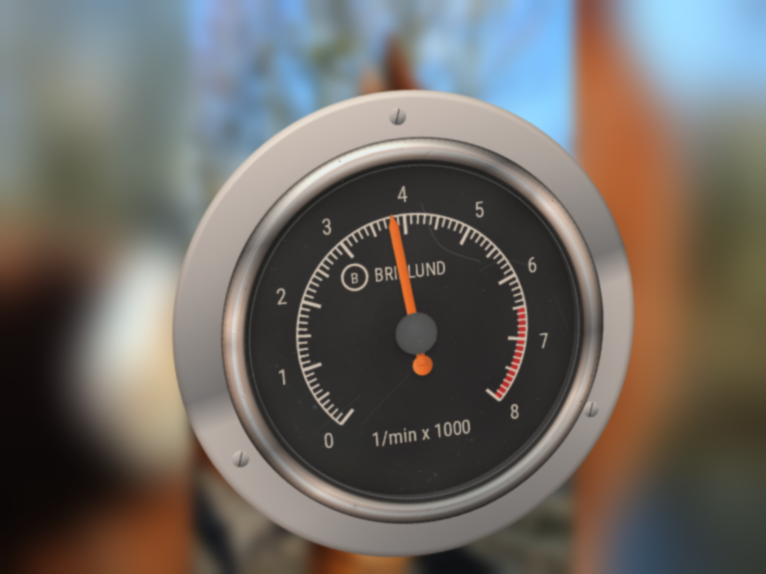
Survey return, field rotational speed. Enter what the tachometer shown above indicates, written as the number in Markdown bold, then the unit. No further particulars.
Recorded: **3800** rpm
